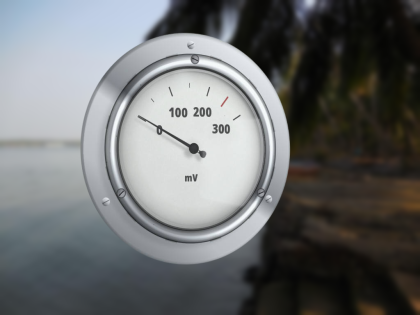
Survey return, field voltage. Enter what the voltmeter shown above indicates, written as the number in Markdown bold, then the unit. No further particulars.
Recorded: **0** mV
